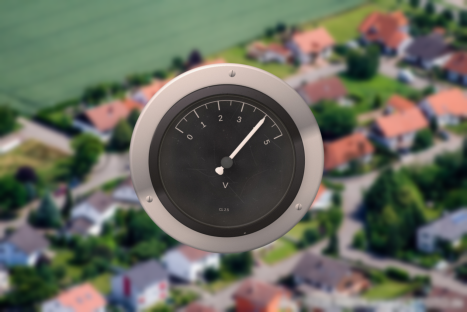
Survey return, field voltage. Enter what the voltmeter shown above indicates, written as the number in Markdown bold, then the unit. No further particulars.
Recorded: **4** V
